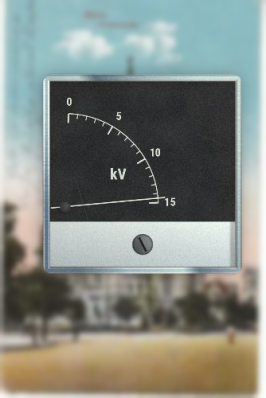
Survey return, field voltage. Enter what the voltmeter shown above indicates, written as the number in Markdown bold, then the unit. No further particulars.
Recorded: **14.5** kV
